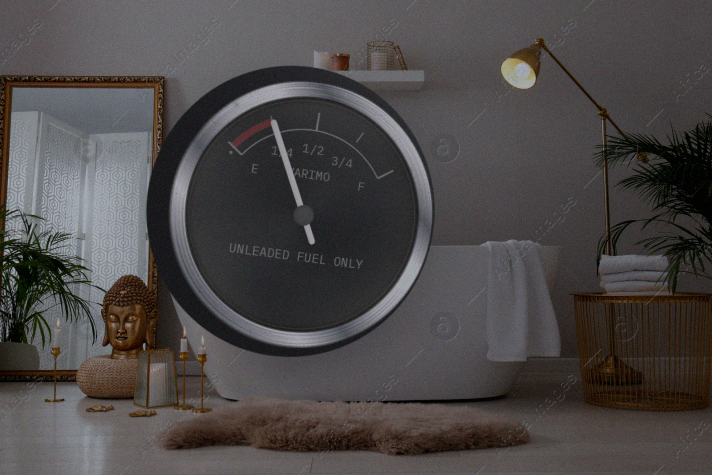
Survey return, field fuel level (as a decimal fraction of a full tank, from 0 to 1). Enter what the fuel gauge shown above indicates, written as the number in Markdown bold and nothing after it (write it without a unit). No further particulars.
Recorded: **0.25**
